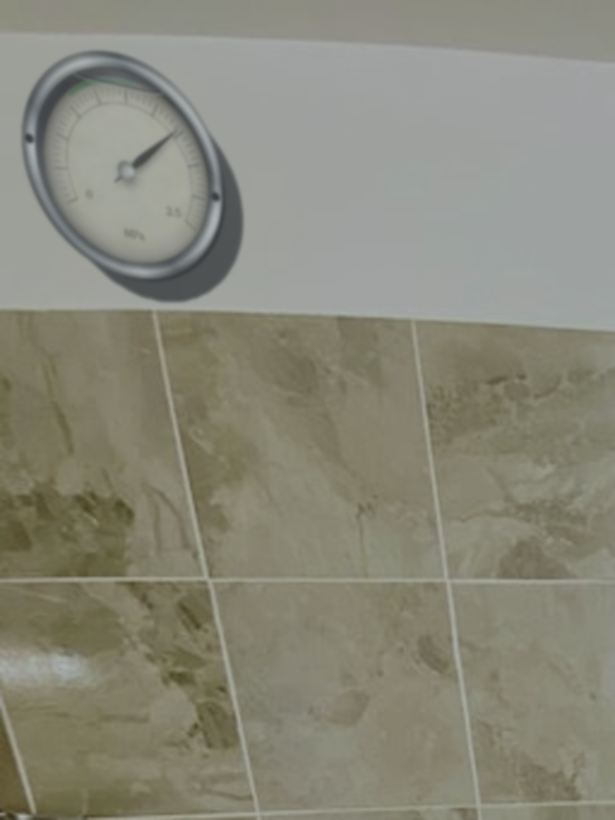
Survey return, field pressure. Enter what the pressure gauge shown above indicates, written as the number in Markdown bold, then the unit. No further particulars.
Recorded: **1.75** MPa
